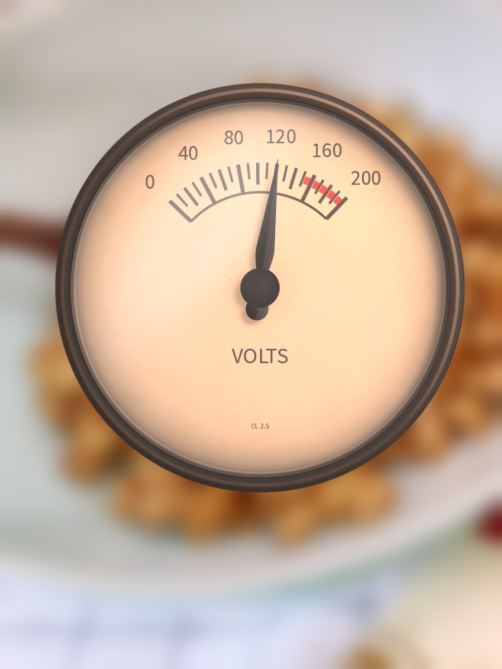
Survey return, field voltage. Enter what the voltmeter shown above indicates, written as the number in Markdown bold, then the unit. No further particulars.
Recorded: **120** V
